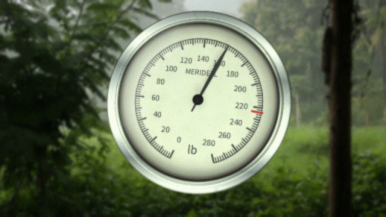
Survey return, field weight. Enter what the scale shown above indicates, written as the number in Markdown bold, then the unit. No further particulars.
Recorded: **160** lb
